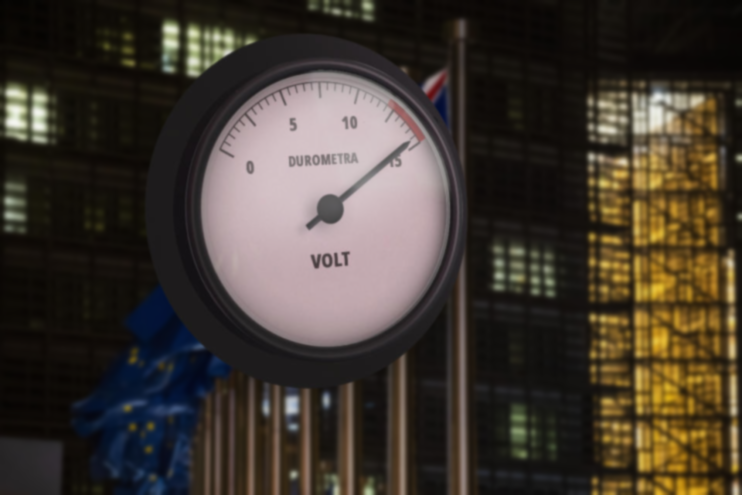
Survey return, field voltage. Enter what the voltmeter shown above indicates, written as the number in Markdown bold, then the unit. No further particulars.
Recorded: **14.5** V
